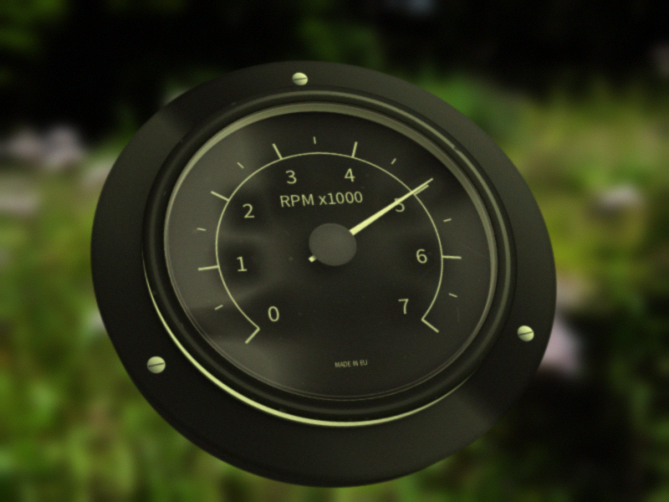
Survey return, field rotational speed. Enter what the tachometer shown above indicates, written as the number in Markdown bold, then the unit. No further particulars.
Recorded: **5000** rpm
